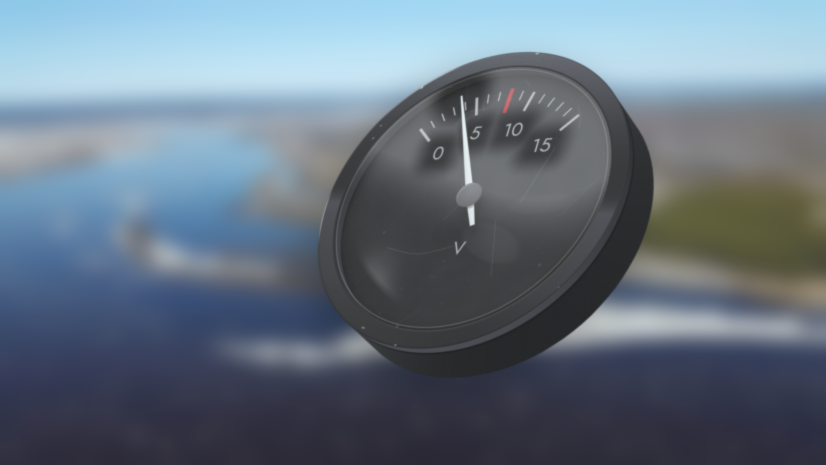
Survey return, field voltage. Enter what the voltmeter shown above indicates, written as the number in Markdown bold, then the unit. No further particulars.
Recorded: **4** V
